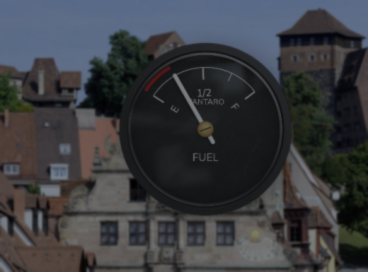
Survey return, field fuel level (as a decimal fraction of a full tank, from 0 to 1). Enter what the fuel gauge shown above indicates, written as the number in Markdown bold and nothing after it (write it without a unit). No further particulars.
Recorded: **0.25**
